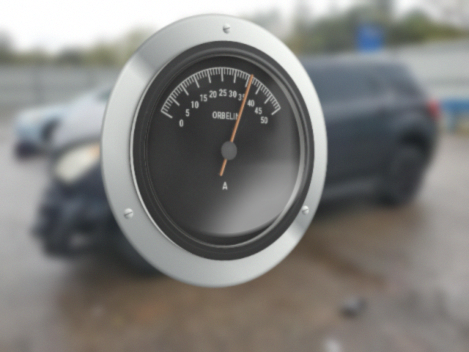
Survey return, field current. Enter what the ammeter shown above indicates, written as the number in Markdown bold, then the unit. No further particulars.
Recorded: **35** A
